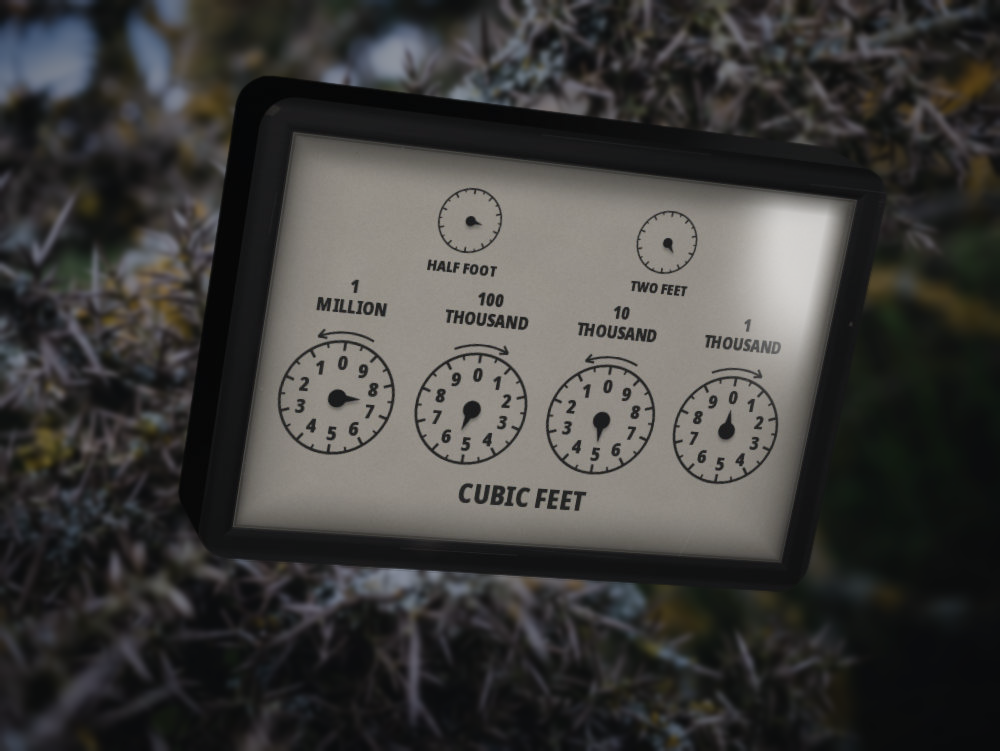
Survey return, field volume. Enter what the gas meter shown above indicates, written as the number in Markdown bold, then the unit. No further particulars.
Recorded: **755000** ft³
